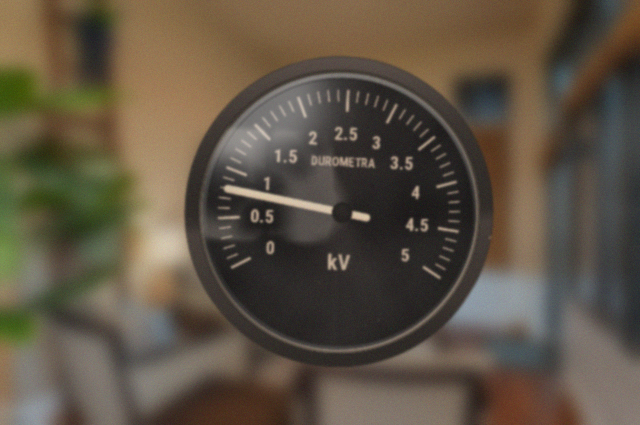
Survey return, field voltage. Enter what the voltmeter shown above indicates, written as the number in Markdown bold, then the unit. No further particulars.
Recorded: **0.8** kV
